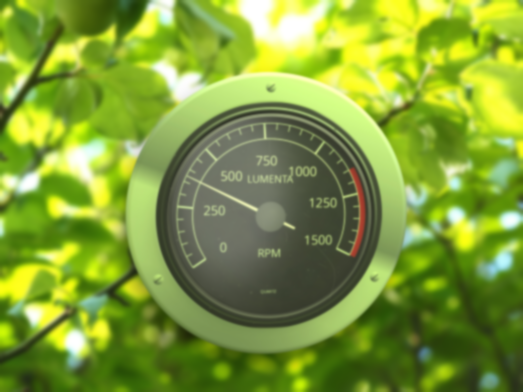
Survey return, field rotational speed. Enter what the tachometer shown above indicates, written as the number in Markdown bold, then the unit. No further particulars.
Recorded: **375** rpm
